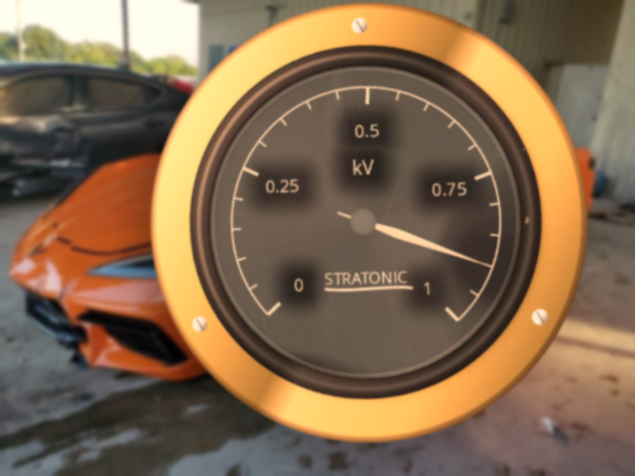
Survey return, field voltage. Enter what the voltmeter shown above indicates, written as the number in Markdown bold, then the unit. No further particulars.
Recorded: **0.9** kV
